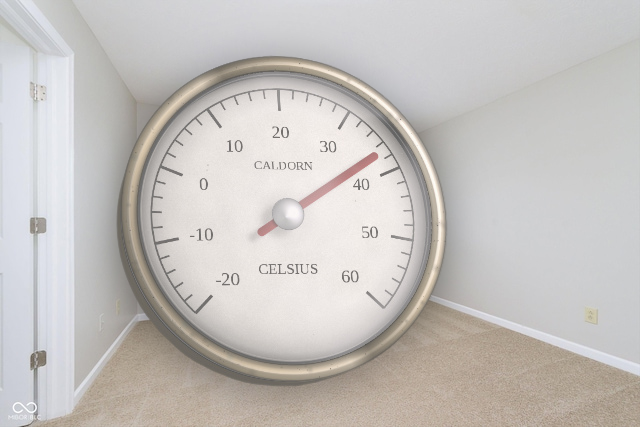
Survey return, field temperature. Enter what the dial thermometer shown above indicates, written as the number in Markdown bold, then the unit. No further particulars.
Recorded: **37** °C
